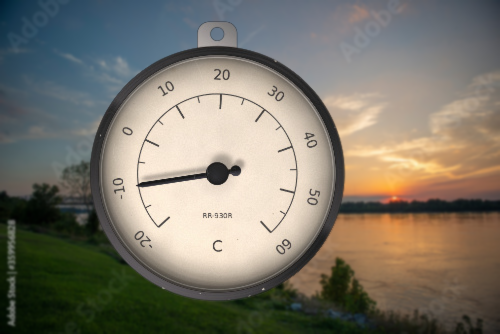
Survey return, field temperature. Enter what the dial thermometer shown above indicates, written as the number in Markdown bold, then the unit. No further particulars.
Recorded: **-10** °C
